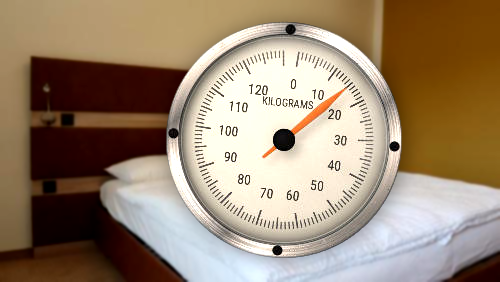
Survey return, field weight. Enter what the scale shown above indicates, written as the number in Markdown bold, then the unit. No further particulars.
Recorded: **15** kg
